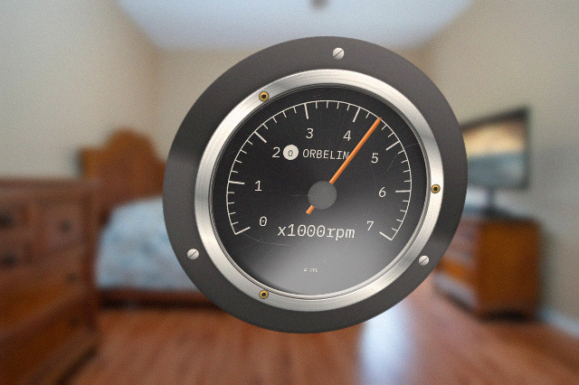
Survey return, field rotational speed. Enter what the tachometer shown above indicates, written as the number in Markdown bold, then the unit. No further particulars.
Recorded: **4400** rpm
